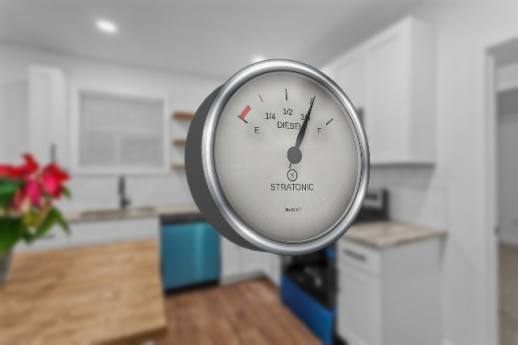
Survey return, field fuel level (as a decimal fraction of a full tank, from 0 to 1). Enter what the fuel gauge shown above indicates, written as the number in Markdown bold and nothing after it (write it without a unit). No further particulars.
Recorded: **0.75**
